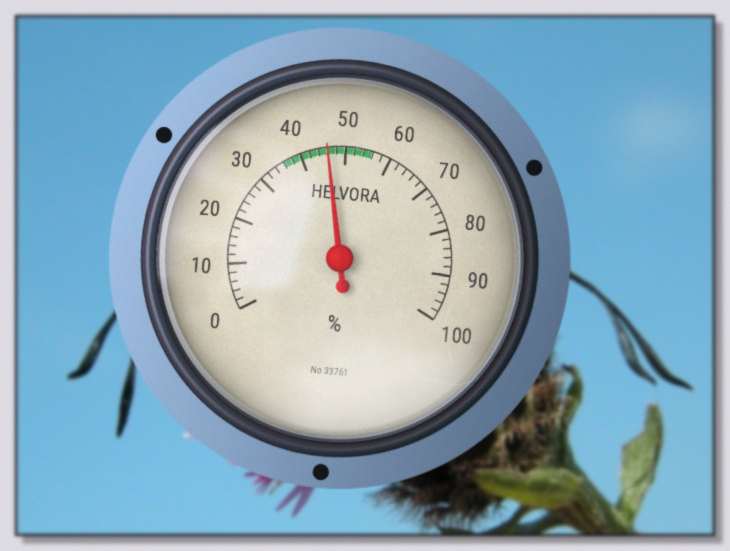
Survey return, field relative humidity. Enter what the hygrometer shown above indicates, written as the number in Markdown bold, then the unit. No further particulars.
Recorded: **46** %
